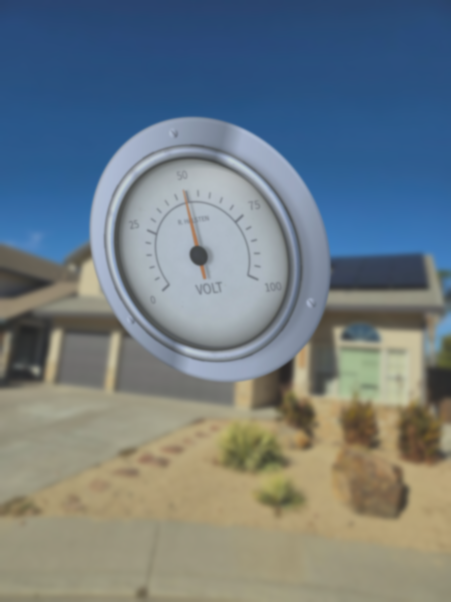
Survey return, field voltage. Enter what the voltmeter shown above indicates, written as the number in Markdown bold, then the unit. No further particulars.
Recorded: **50** V
